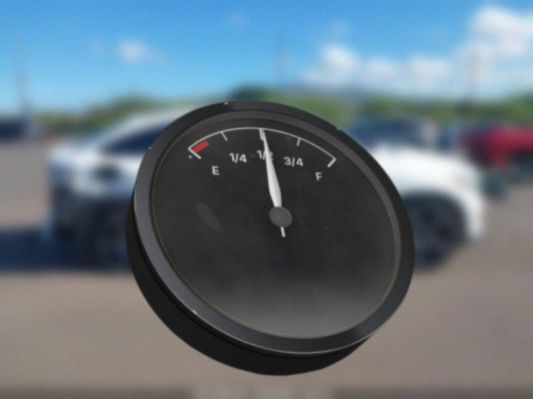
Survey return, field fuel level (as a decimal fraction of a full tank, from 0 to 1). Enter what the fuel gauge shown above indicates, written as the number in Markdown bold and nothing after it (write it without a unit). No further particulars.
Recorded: **0.5**
